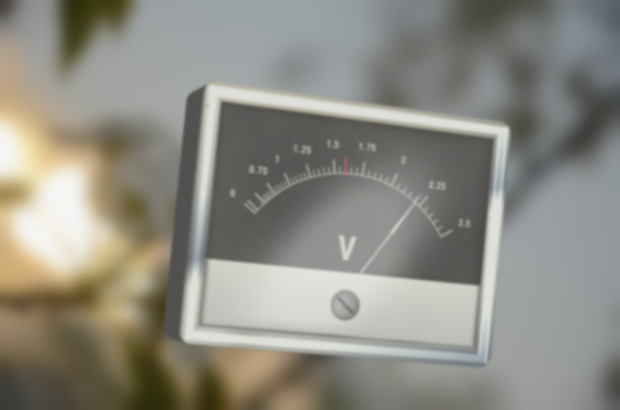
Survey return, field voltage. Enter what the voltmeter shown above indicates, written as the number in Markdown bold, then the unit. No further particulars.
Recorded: **2.2** V
